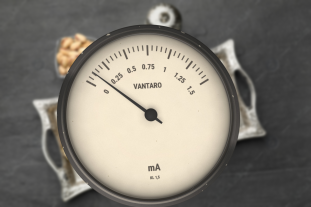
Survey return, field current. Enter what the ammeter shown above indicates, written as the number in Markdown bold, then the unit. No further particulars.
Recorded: **0.1** mA
